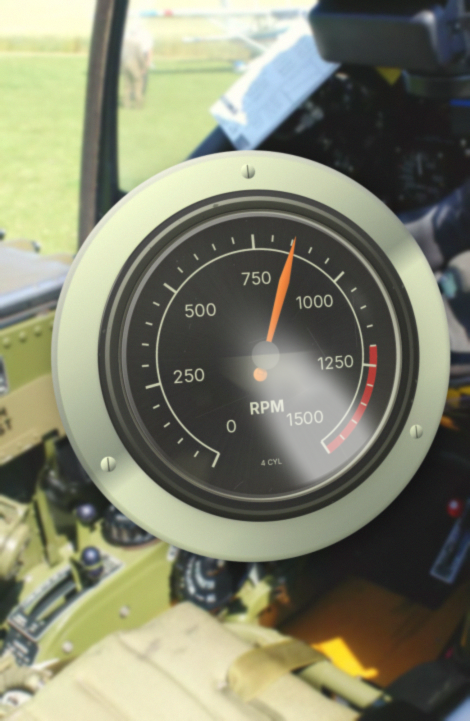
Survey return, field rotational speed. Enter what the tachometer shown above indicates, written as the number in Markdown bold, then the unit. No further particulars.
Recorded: **850** rpm
